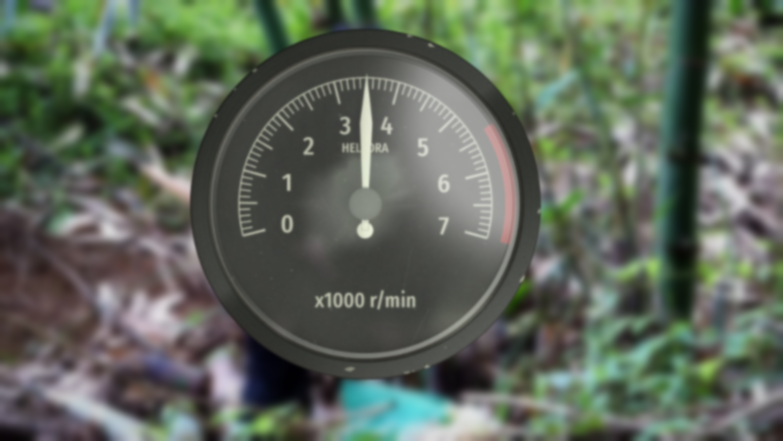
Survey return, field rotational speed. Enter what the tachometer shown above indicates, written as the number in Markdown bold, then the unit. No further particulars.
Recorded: **3500** rpm
